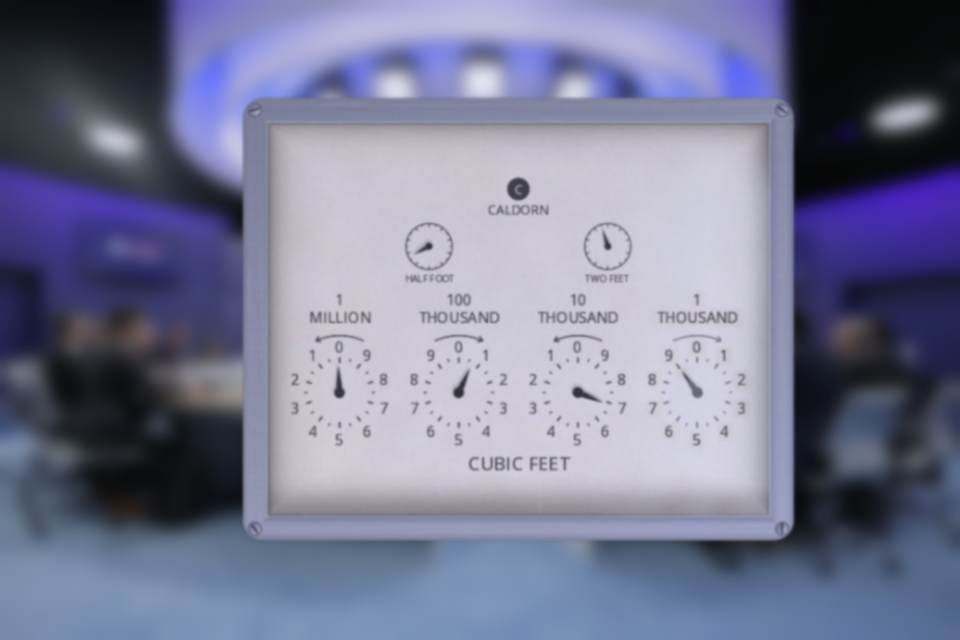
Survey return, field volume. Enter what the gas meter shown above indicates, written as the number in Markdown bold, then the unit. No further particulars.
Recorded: **6900** ft³
